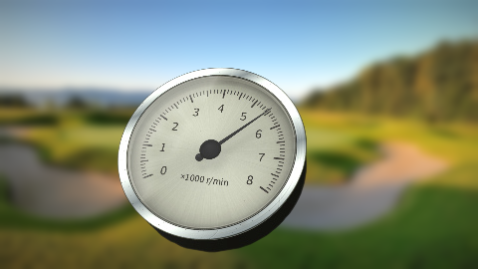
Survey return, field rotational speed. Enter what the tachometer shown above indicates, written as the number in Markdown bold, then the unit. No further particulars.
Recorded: **5500** rpm
